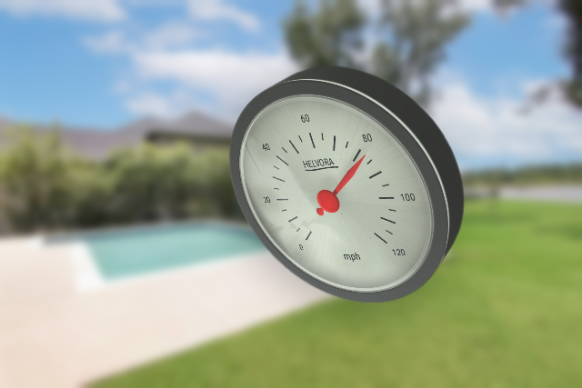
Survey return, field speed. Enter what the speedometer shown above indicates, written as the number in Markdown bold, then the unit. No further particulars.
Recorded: **82.5** mph
